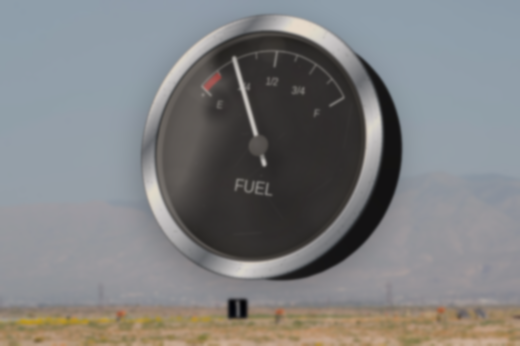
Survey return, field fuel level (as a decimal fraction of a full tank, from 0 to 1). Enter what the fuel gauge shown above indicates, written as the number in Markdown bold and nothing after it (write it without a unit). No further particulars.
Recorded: **0.25**
